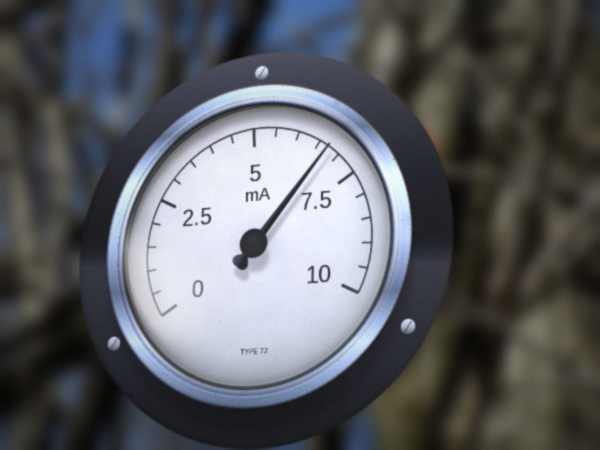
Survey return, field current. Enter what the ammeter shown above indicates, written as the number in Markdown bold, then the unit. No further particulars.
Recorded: **6.75** mA
